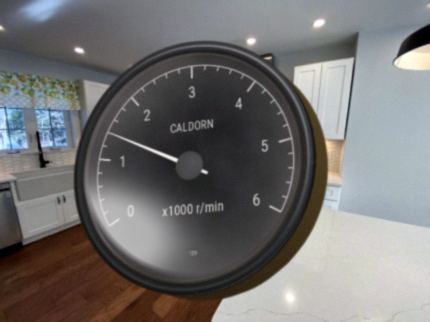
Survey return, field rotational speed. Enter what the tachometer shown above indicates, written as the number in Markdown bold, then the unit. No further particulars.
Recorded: **1400** rpm
